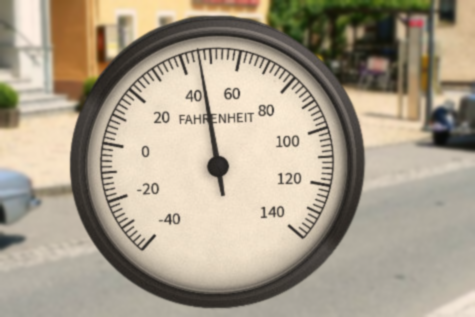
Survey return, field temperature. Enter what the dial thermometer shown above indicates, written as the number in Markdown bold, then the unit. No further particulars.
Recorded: **46** °F
